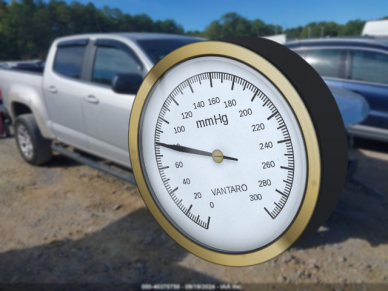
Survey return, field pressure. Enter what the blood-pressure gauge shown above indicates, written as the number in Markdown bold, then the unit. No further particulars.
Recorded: **80** mmHg
